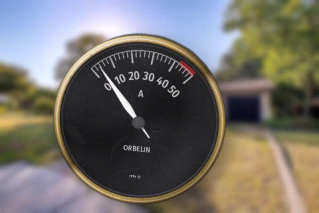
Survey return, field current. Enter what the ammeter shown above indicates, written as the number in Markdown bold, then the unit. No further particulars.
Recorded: **4** A
